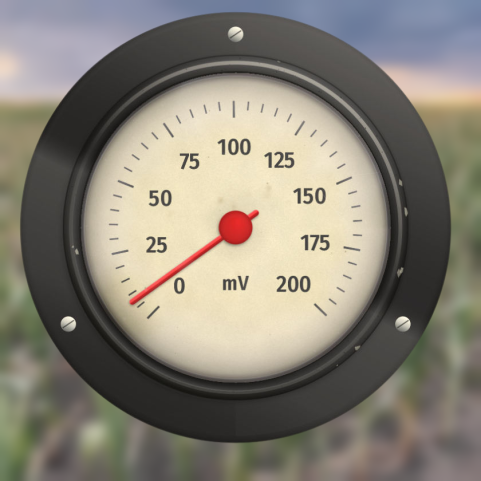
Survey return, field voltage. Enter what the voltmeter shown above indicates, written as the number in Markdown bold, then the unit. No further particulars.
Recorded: **7.5** mV
